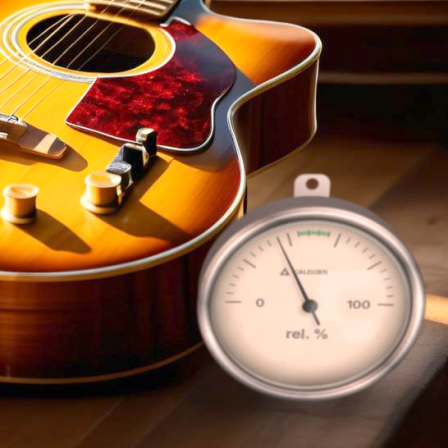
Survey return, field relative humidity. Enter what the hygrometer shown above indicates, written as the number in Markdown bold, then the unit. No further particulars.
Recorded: **36** %
